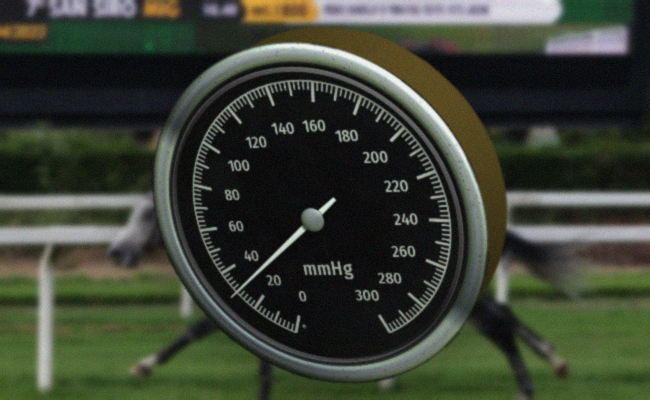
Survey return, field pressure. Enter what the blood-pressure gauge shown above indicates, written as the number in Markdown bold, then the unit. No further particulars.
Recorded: **30** mmHg
